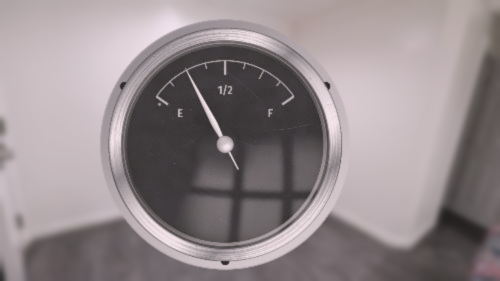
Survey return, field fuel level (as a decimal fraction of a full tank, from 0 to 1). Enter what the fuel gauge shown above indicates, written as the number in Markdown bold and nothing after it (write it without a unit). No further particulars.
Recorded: **0.25**
